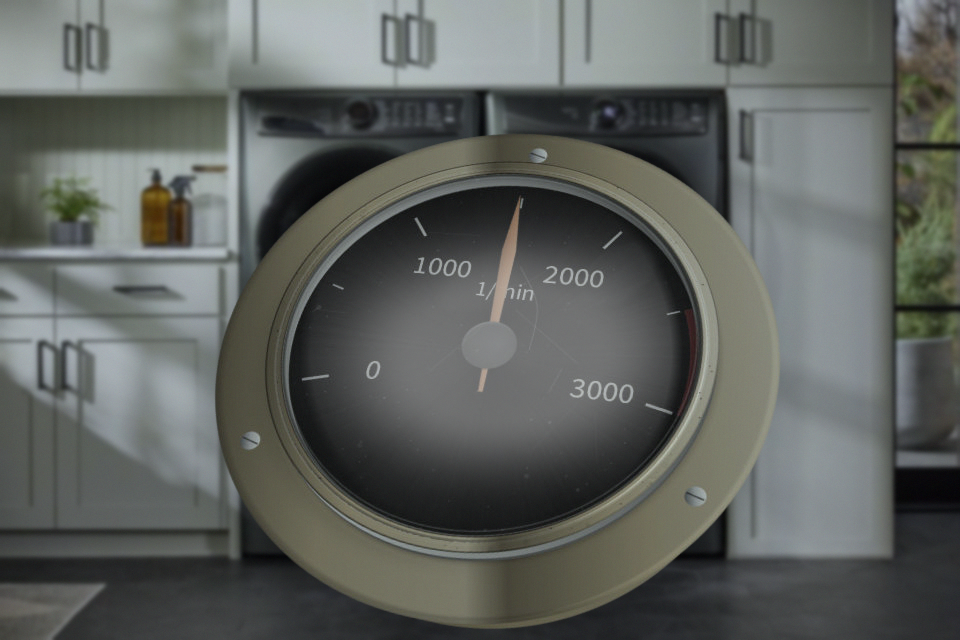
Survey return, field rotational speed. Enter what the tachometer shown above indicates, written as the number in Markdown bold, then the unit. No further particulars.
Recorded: **1500** rpm
